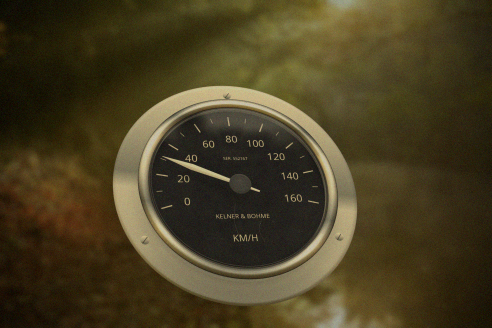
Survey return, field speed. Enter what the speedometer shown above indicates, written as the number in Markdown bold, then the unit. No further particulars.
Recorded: **30** km/h
